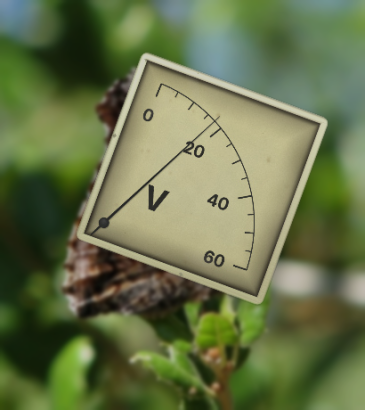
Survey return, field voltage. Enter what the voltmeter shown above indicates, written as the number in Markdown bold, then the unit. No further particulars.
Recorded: **17.5** V
